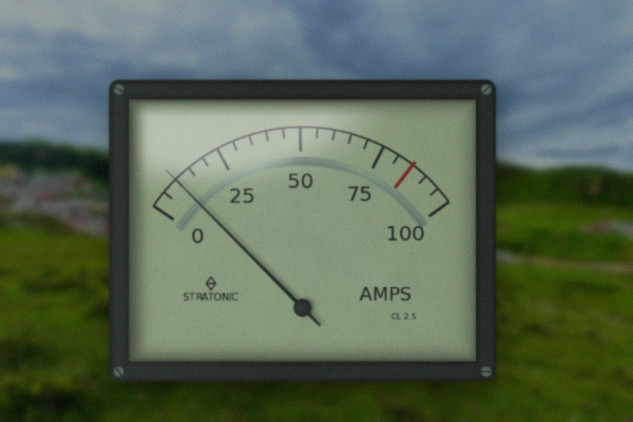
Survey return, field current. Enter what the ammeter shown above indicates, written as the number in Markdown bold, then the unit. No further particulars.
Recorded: **10** A
